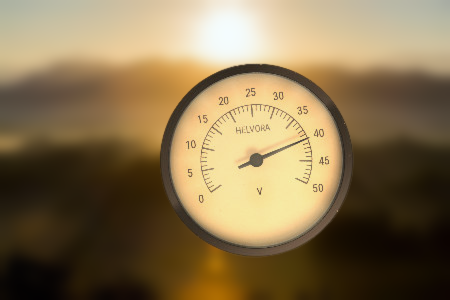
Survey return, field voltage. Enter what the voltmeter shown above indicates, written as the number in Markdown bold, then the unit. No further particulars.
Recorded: **40** V
